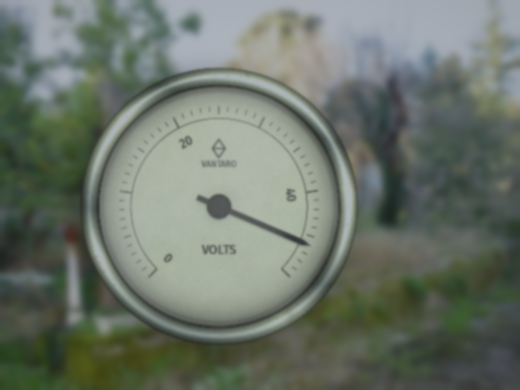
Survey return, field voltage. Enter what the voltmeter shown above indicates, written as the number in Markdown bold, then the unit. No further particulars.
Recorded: **46** V
